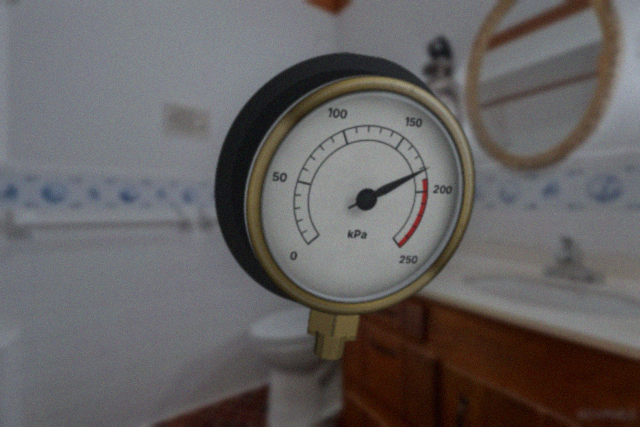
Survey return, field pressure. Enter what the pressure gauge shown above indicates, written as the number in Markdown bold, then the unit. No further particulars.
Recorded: **180** kPa
